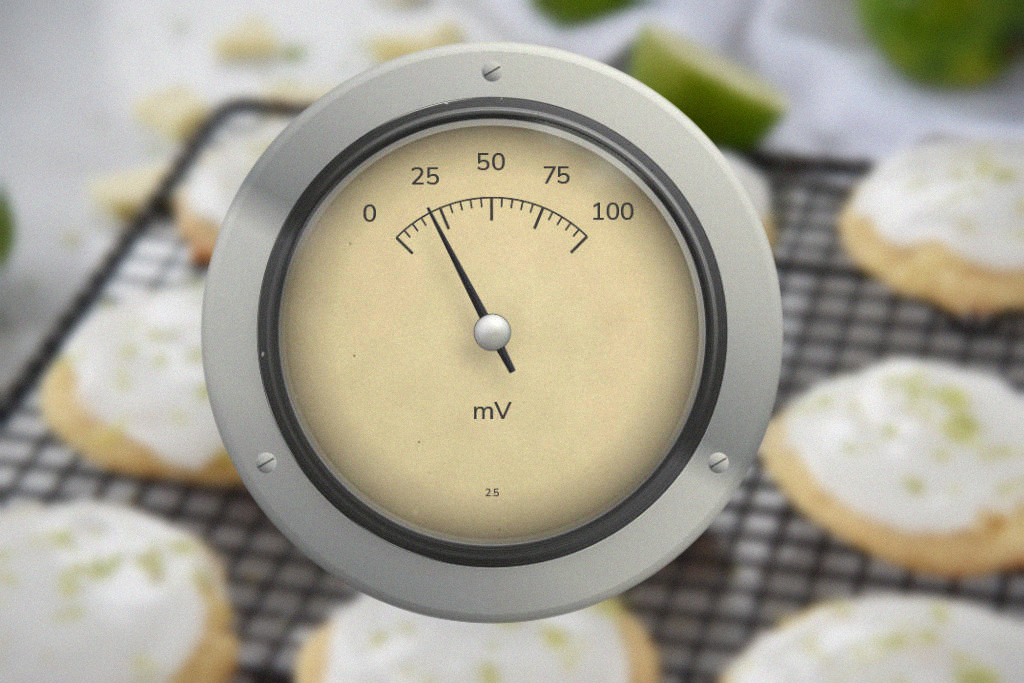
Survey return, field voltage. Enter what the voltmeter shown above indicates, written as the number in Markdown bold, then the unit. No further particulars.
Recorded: **20** mV
